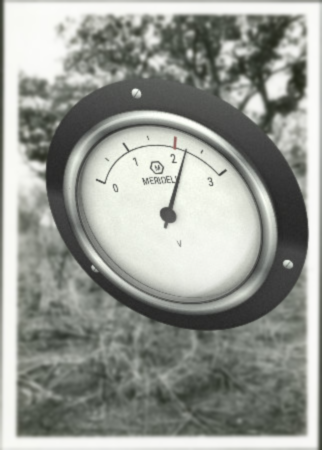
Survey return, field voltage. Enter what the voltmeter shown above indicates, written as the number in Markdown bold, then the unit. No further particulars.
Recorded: **2.25** V
